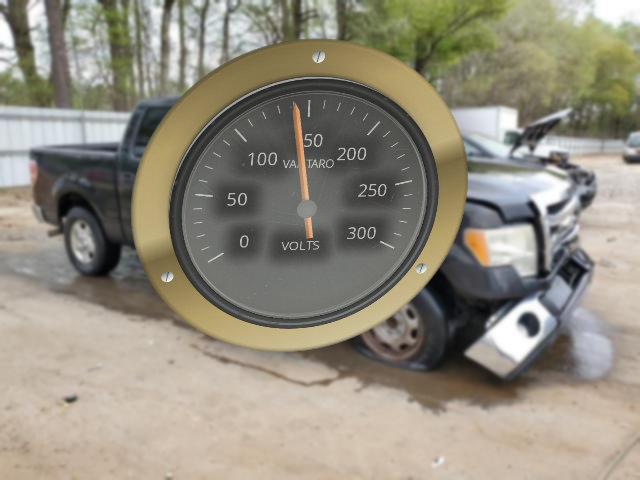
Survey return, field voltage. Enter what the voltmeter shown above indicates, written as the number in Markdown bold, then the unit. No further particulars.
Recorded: **140** V
